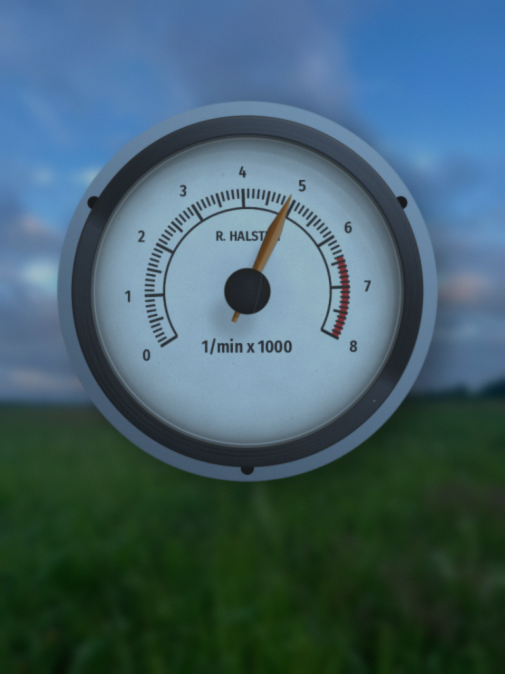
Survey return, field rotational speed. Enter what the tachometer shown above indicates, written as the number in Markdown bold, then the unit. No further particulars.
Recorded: **4900** rpm
